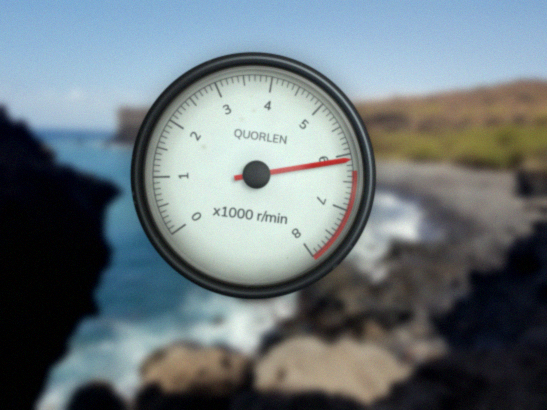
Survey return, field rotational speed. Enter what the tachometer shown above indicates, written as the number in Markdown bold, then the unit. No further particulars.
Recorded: **6100** rpm
